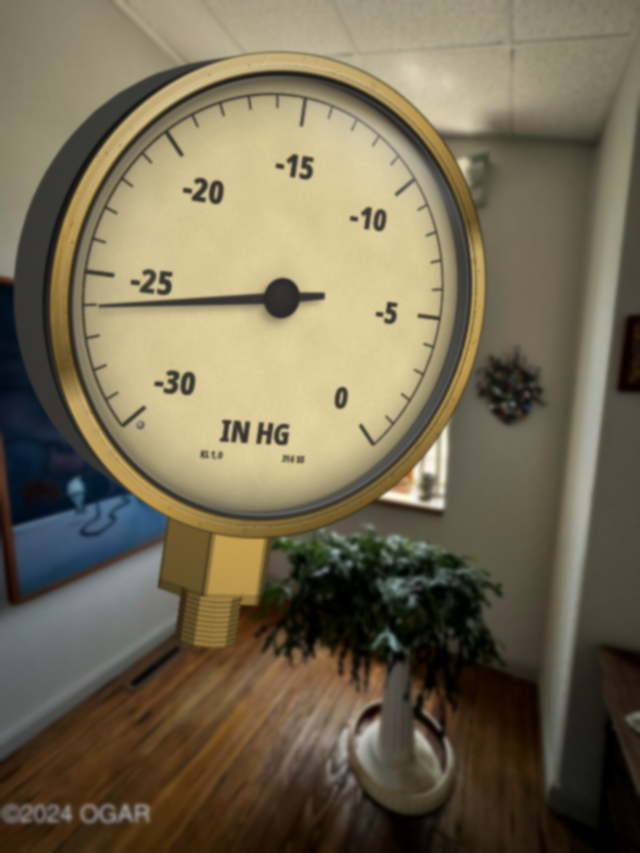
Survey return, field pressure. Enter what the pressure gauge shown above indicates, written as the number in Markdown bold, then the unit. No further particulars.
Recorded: **-26** inHg
